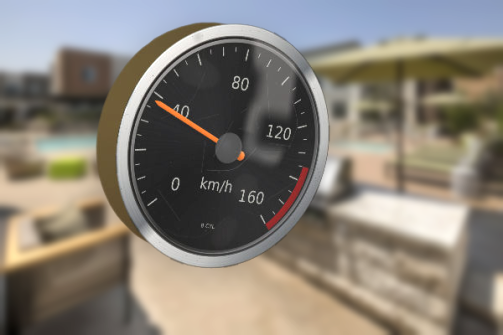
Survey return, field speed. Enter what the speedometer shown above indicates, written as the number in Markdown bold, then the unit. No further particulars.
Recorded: **37.5** km/h
